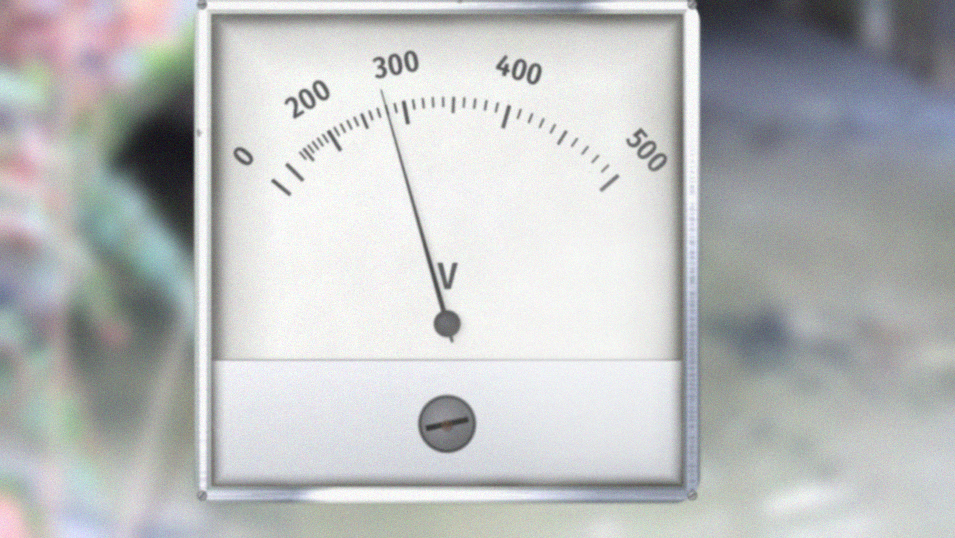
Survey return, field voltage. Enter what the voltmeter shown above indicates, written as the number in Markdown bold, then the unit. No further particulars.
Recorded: **280** V
